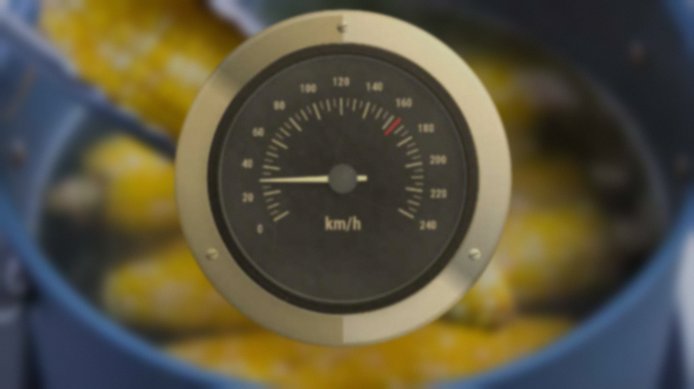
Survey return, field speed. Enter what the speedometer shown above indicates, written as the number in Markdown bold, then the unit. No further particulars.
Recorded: **30** km/h
